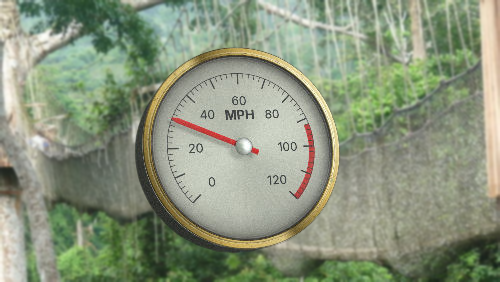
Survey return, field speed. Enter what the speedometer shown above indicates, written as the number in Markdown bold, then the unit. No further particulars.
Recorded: **30** mph
